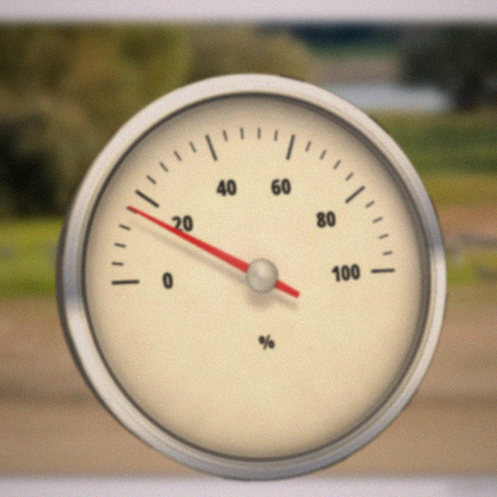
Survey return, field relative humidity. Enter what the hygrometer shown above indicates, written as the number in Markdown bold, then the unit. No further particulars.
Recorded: **16** %
